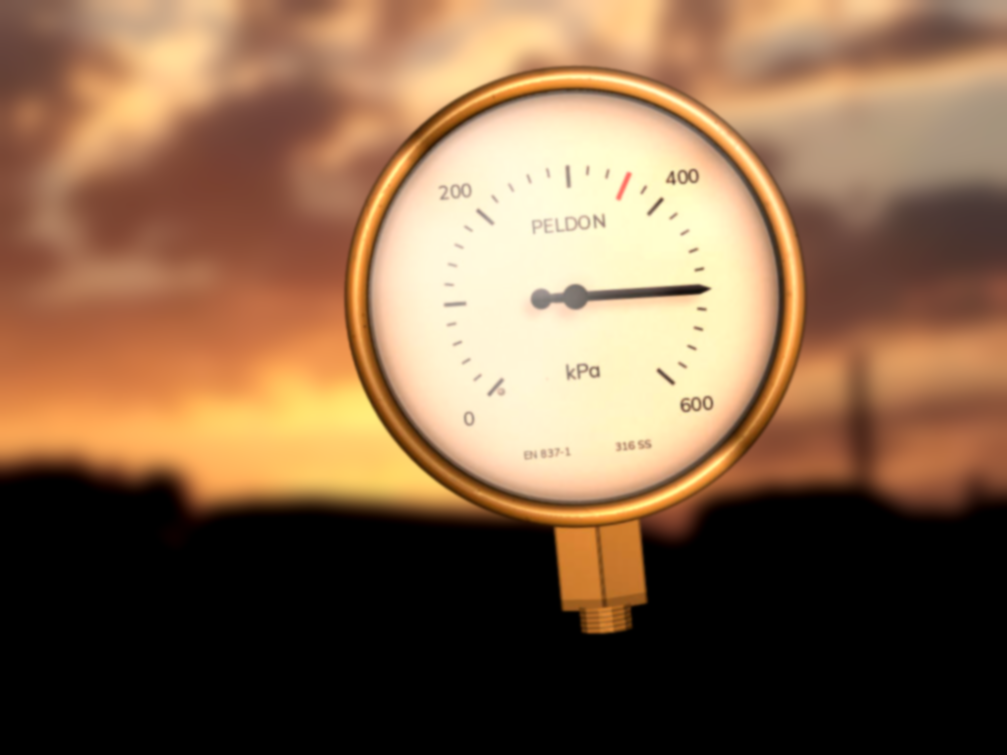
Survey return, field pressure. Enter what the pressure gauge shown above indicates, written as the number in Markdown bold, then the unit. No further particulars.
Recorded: **500** kPa
